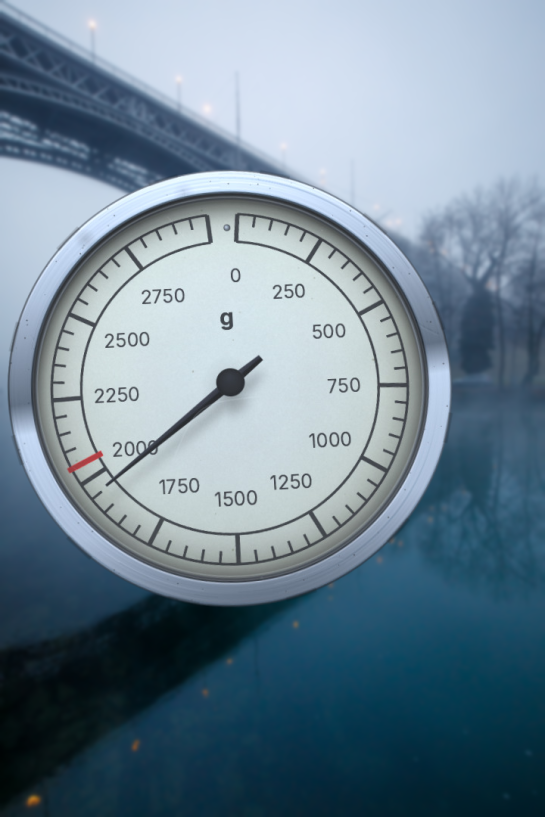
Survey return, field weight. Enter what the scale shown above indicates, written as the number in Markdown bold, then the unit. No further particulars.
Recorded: **1950** g
